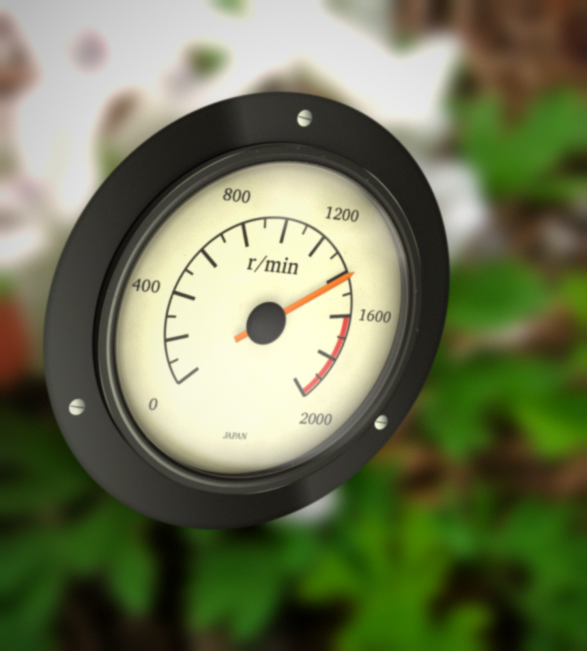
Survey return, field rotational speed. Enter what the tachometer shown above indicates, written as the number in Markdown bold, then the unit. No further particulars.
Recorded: **1400** rpm
